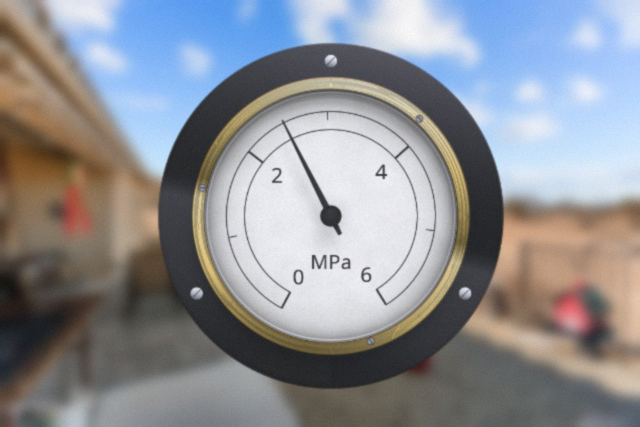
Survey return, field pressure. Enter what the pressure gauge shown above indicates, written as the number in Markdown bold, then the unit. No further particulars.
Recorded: **2.5** MPa
